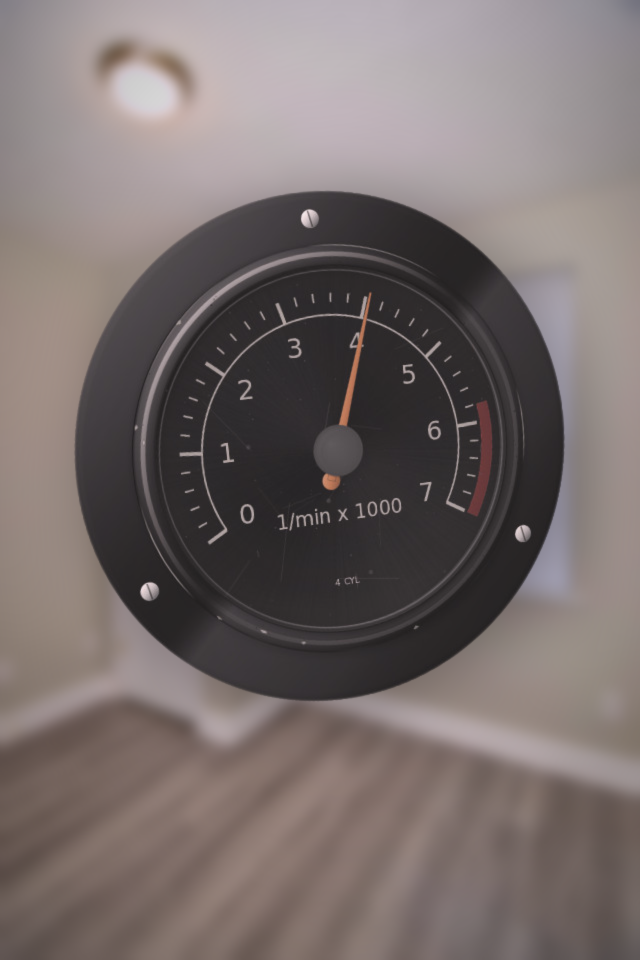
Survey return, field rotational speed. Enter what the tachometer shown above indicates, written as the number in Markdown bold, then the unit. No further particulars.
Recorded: **4000** rpm
